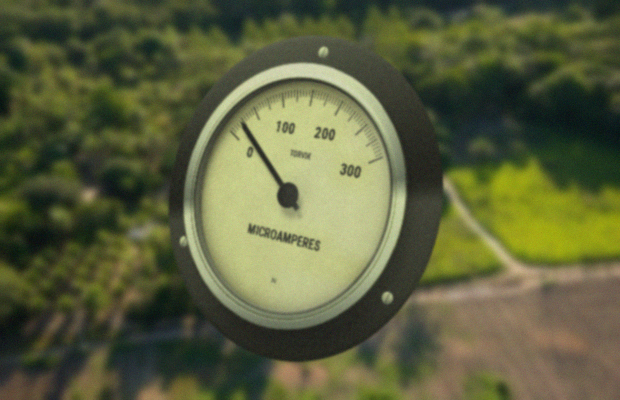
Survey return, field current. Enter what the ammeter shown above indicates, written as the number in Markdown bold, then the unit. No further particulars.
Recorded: **25** µA
